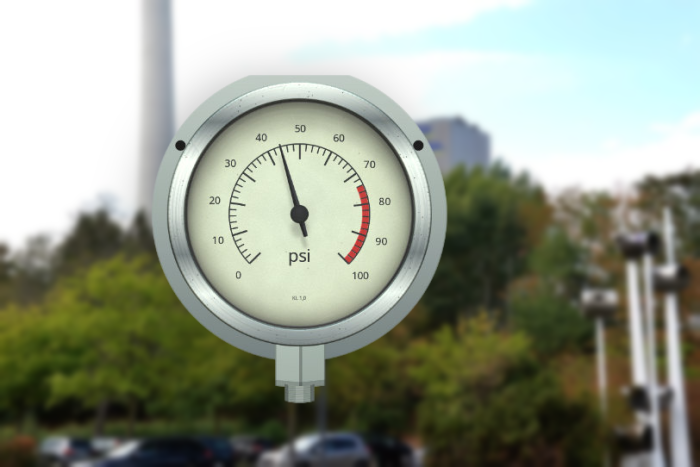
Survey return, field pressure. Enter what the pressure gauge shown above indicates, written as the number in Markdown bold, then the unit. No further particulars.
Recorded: **44** psi
